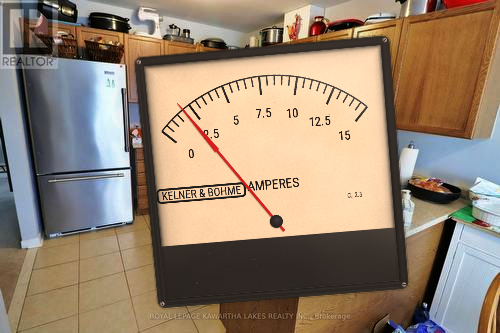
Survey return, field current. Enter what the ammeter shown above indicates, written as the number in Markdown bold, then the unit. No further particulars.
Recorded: **2** A
